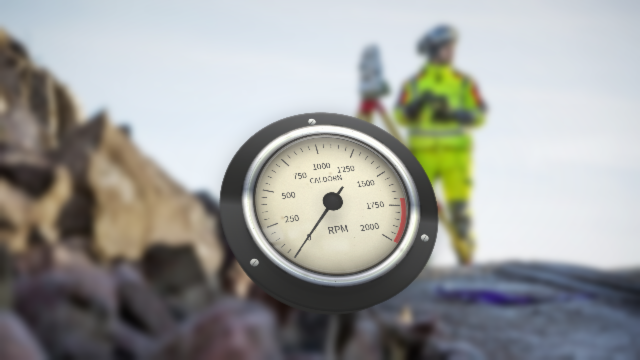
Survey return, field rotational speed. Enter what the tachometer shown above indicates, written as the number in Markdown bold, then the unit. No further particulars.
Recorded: **0** rpm
